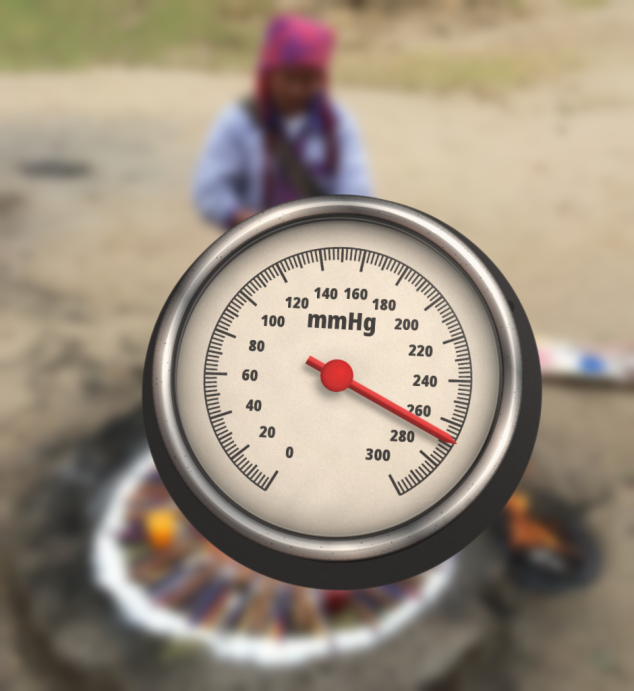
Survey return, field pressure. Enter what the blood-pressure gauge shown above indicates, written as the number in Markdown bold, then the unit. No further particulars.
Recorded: **268** mmHg
